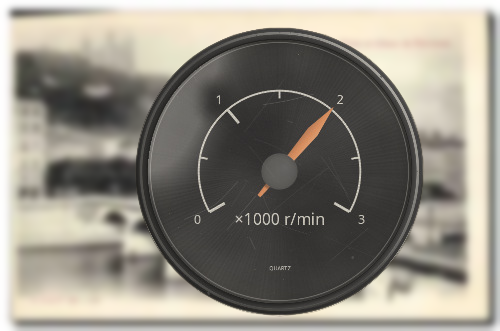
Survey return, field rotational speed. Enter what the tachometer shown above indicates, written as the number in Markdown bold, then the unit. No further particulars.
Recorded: **2000** rpm
